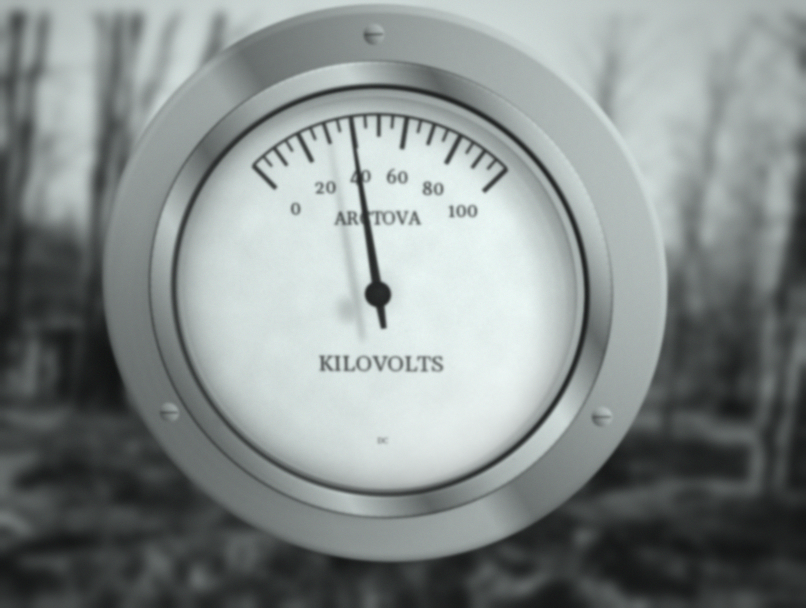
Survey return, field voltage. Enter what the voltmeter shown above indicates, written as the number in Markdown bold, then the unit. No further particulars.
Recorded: **40** kV
